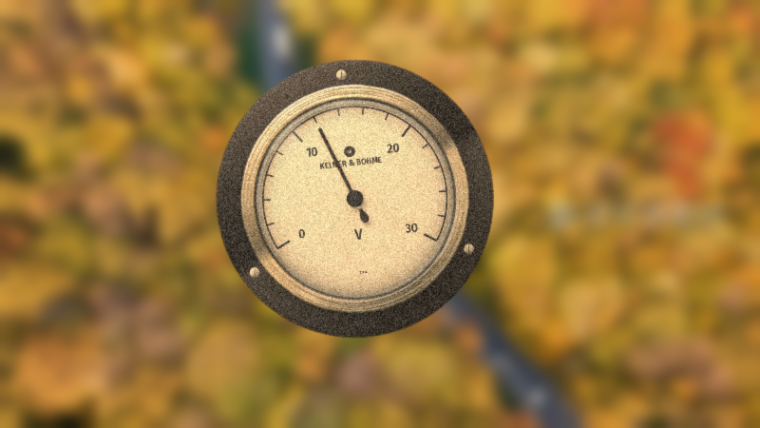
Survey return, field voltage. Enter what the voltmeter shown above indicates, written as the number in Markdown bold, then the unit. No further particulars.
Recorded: **12** V
